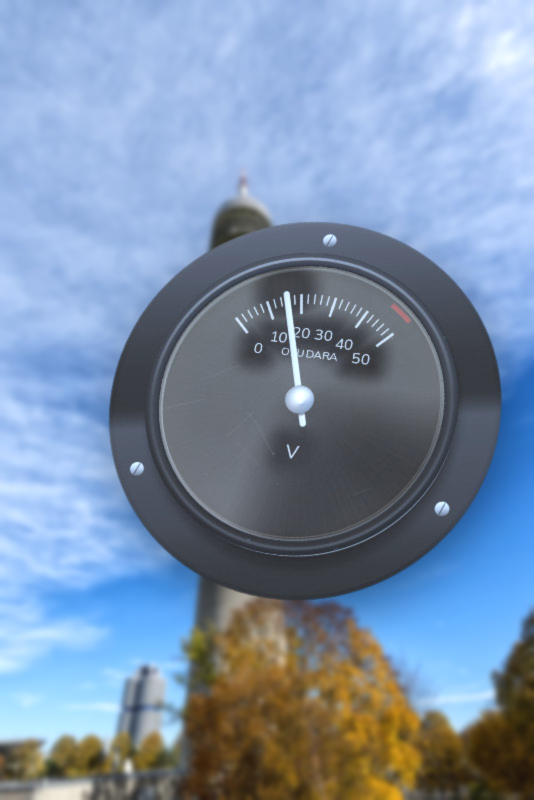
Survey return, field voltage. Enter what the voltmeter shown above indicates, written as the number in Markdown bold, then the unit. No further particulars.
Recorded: **16** V
